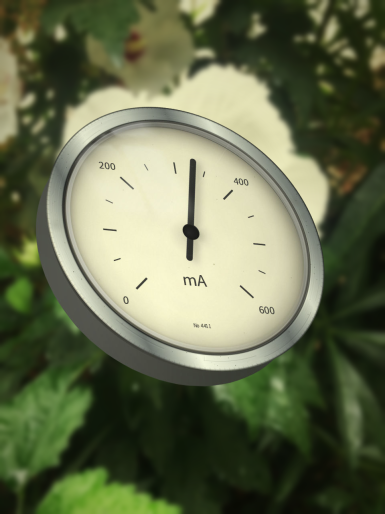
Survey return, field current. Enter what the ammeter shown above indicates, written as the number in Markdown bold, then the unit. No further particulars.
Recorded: **325** mA
